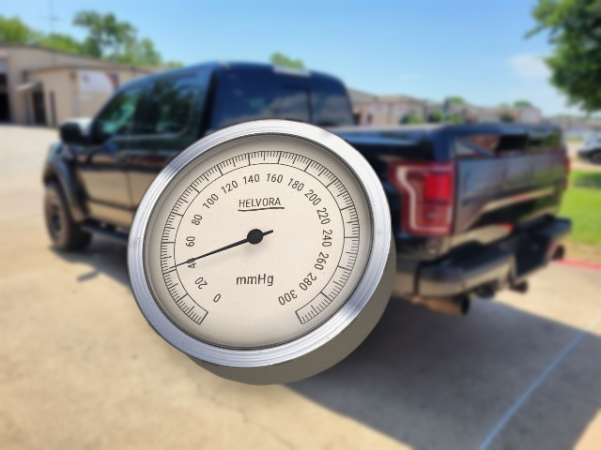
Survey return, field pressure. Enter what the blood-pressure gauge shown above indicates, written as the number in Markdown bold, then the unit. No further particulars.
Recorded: **40** mmHg
